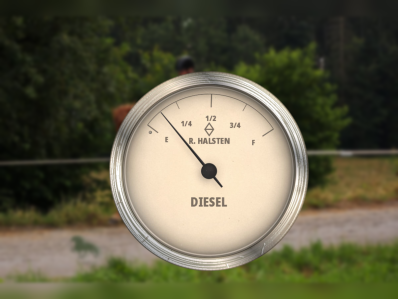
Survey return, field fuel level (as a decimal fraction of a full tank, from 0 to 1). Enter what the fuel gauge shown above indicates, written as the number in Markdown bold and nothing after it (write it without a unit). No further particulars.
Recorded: **0.125**
